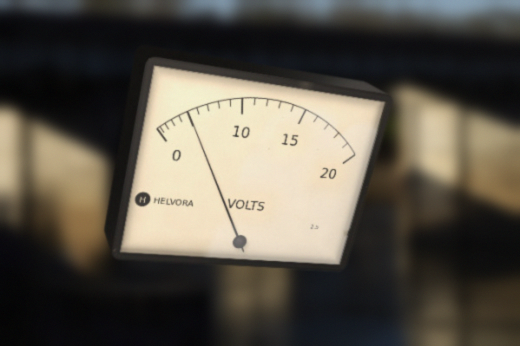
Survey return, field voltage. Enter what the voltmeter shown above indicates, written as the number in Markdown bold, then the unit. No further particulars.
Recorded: **5** V
